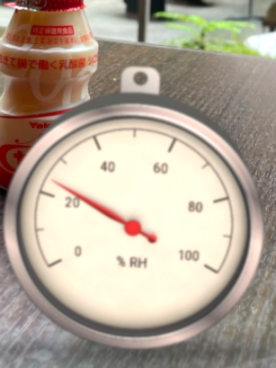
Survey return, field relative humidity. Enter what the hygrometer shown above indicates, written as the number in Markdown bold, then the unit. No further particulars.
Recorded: **25** %
